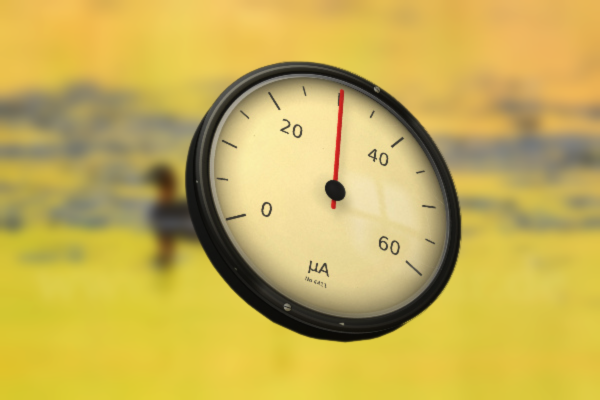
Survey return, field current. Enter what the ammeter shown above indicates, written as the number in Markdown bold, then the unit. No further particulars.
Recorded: **30** µA
